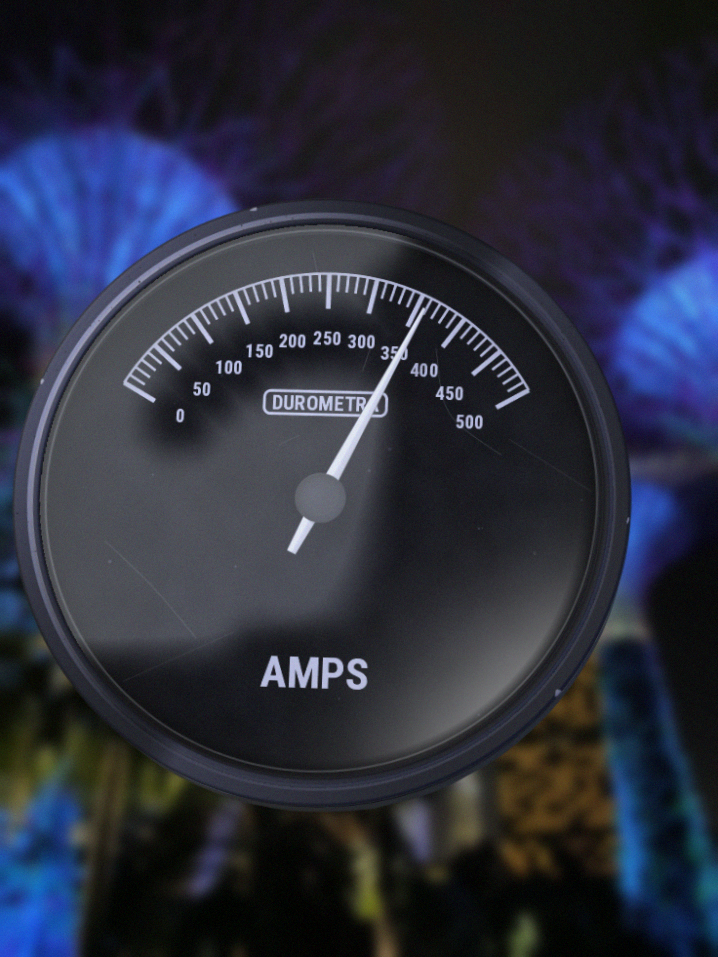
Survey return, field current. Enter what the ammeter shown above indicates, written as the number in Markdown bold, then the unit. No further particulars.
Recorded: **360** A
